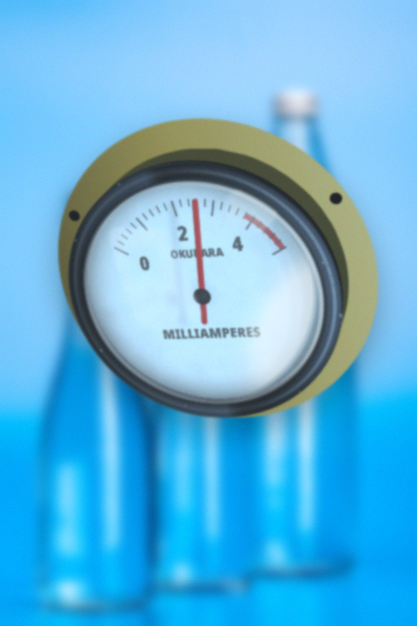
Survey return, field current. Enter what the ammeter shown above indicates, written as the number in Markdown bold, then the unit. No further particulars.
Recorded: **2.6** mA
